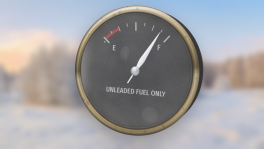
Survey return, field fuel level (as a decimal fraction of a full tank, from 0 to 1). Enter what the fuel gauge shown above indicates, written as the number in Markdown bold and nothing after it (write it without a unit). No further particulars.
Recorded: **0.875**
